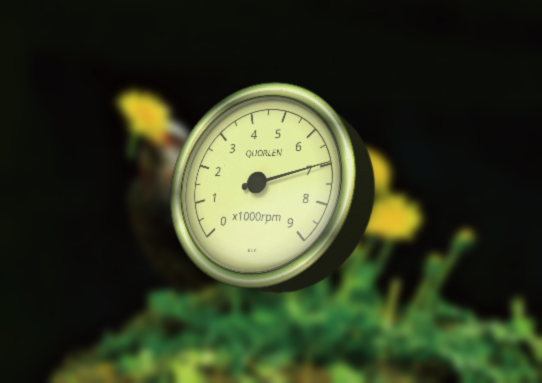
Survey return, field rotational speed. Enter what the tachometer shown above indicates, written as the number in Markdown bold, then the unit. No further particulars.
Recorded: **7000** rpm
